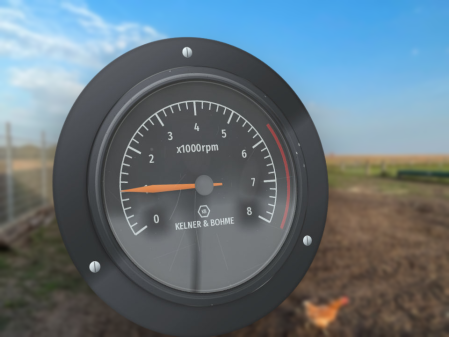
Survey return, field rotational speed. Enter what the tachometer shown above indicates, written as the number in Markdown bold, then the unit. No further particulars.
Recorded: **1000** rpm
